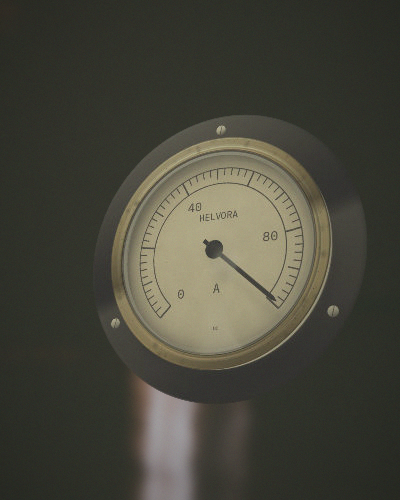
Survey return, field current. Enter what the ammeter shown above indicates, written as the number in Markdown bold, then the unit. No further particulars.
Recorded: **99** A
